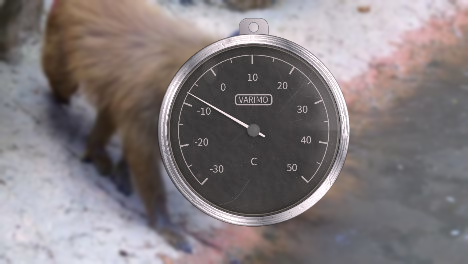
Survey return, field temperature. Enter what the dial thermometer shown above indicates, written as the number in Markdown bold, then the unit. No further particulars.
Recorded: **-7.5** °C
